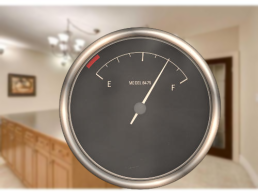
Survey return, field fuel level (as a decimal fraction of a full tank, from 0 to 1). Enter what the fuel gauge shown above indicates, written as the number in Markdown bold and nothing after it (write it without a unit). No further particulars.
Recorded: **0.75**
